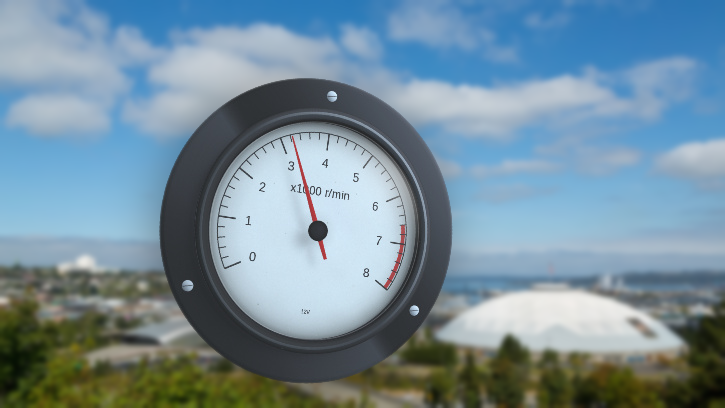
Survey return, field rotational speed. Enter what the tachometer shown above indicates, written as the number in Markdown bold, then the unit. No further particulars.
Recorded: **3200** rpm
